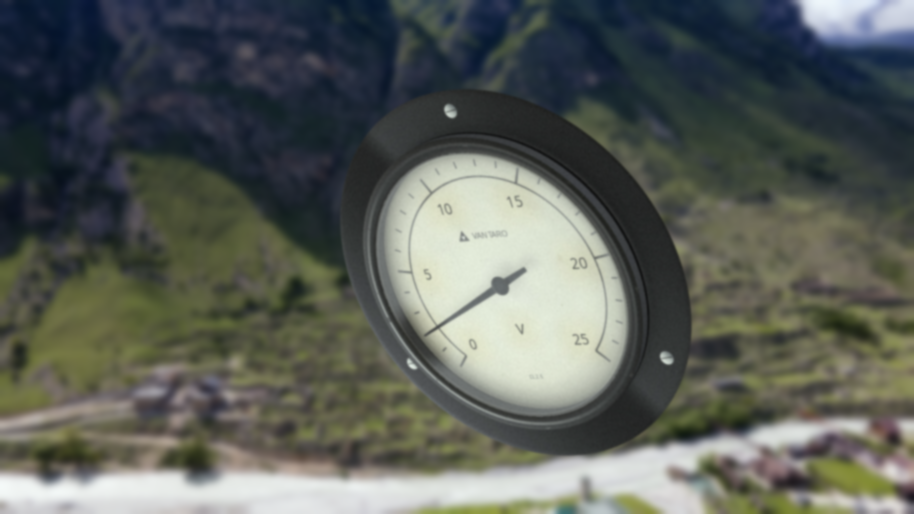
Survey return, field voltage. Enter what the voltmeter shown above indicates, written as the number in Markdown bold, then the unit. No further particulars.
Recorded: **2** V
